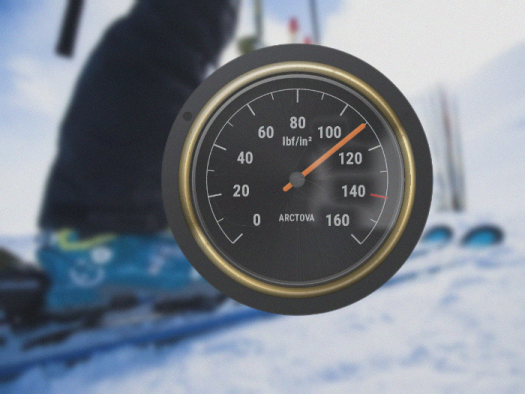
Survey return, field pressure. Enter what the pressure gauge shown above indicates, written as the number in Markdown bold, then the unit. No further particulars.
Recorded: **110** psi
